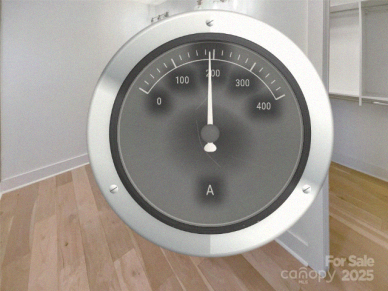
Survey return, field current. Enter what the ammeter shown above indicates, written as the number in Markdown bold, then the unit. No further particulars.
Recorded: **190** A
